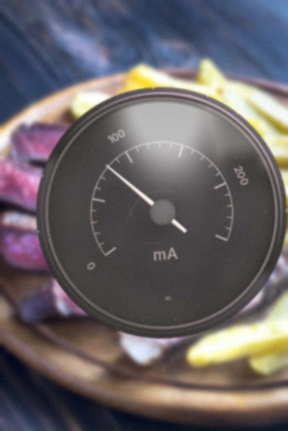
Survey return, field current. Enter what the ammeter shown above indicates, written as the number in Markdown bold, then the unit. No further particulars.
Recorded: **80** mA
